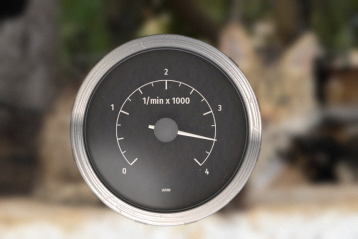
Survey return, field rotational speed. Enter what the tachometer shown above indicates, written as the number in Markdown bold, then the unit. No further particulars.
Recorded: **3500** rpm
